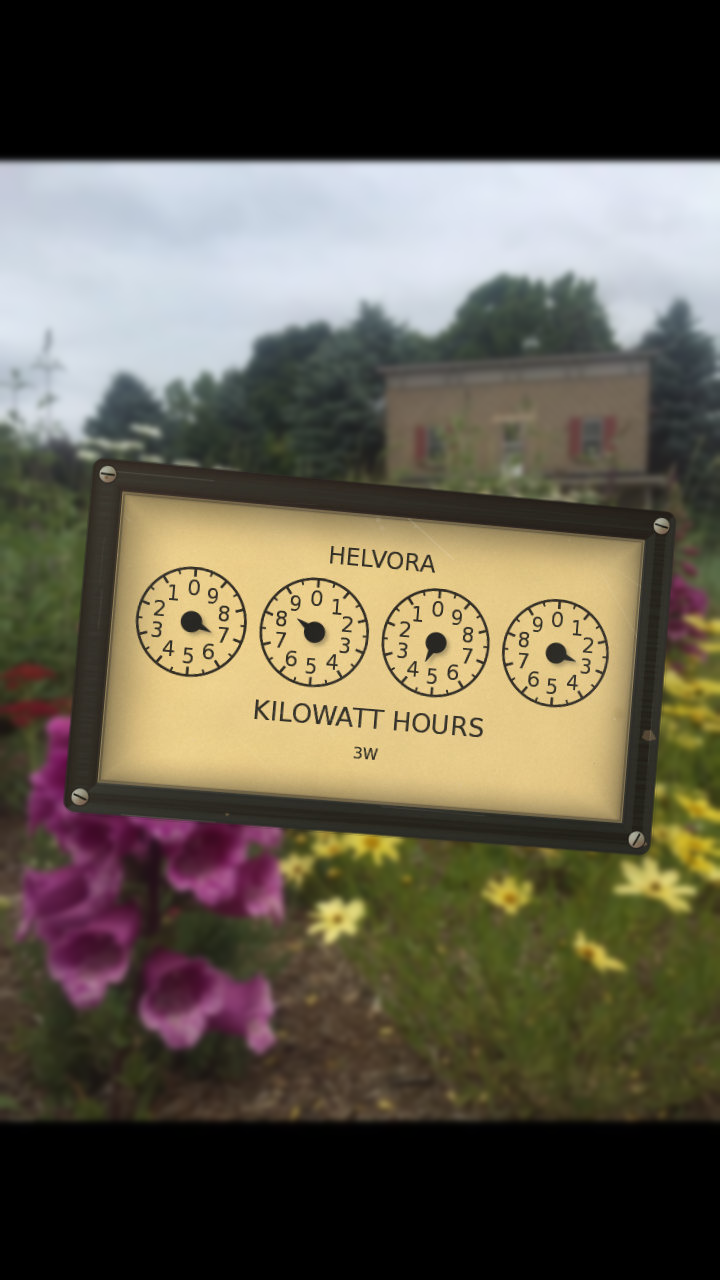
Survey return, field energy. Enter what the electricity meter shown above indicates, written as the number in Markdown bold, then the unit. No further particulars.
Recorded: **6843** kWh
